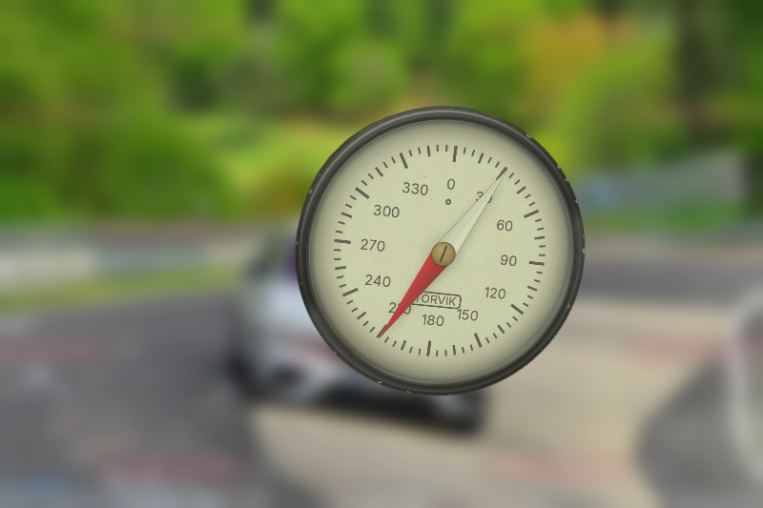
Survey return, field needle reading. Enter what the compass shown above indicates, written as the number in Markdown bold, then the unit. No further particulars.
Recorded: **210** °
